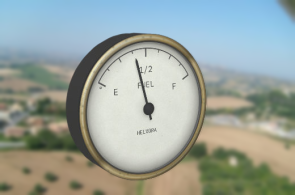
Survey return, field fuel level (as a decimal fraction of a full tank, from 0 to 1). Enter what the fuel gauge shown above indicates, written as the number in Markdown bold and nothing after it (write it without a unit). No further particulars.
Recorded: **0.375**
